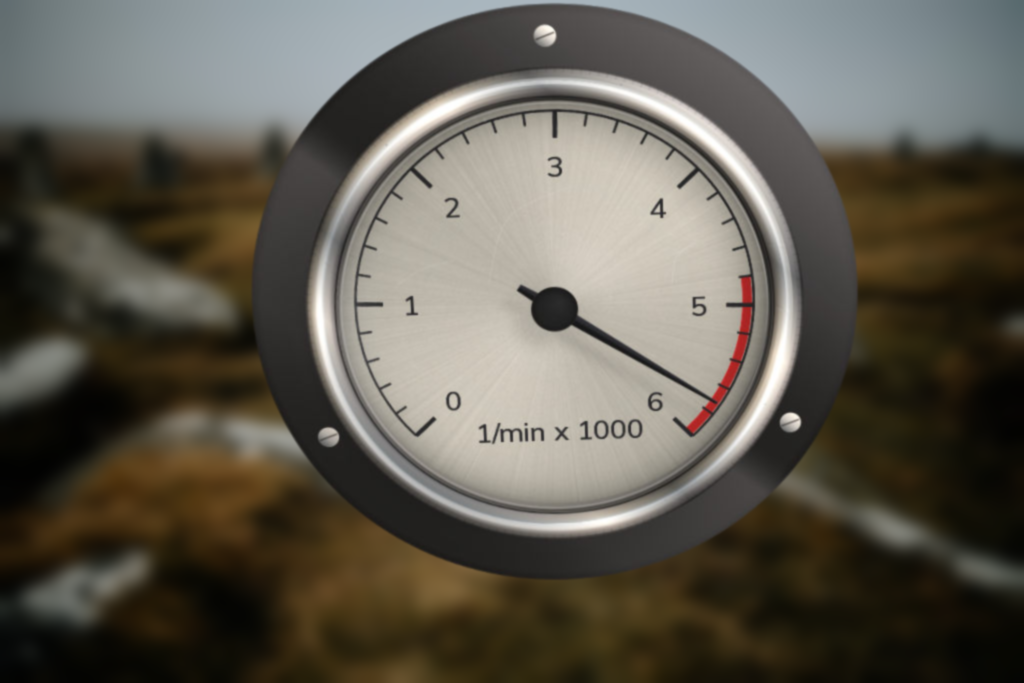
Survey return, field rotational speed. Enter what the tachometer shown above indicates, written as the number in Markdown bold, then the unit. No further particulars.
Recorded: **5700** rpm
